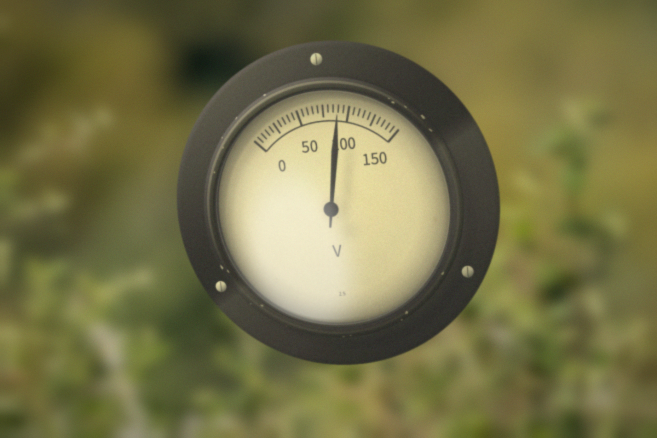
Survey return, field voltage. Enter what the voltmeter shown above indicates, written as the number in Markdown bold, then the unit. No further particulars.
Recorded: **90** V
